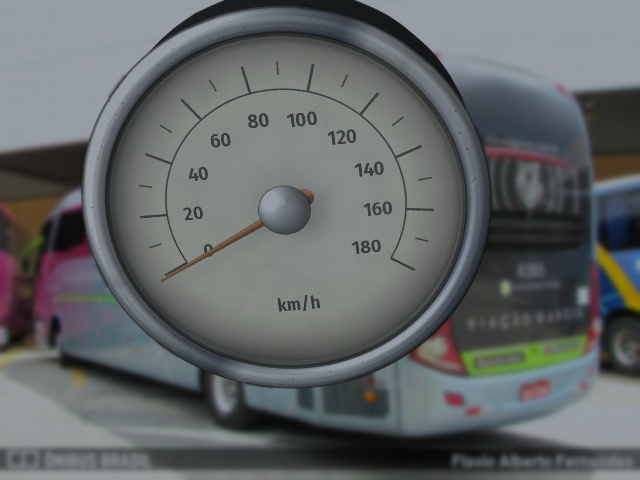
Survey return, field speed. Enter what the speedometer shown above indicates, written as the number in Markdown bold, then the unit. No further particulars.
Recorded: **0** km/h
